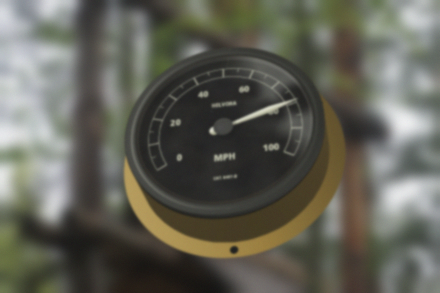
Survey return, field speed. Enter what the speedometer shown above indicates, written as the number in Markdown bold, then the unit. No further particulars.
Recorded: **80** mph
